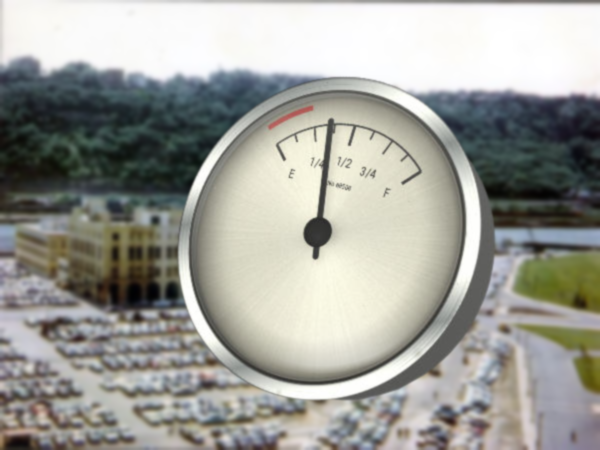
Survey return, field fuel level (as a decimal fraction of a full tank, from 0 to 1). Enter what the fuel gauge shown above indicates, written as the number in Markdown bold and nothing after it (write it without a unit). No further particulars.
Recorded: **0.375**
